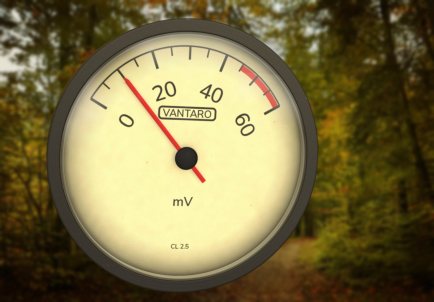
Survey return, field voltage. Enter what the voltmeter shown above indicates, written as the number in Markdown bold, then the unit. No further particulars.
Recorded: **10** mV
